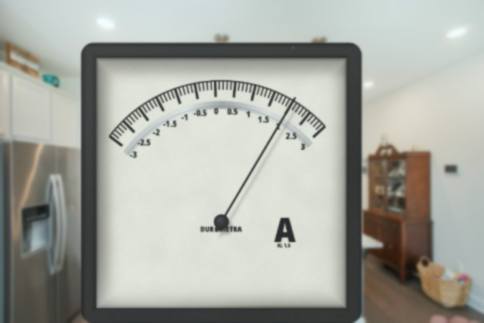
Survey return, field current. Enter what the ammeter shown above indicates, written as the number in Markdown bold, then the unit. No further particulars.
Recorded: **2** A
